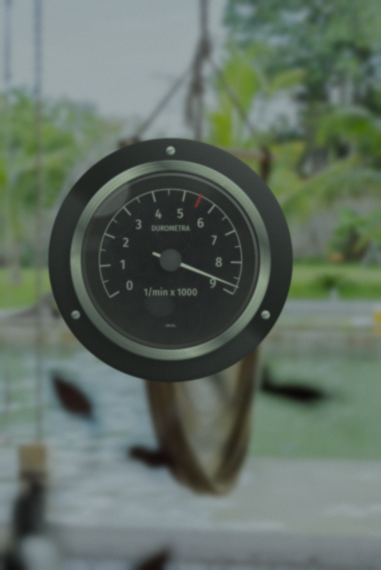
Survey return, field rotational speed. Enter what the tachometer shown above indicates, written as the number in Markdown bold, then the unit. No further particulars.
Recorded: **8750** rpm
